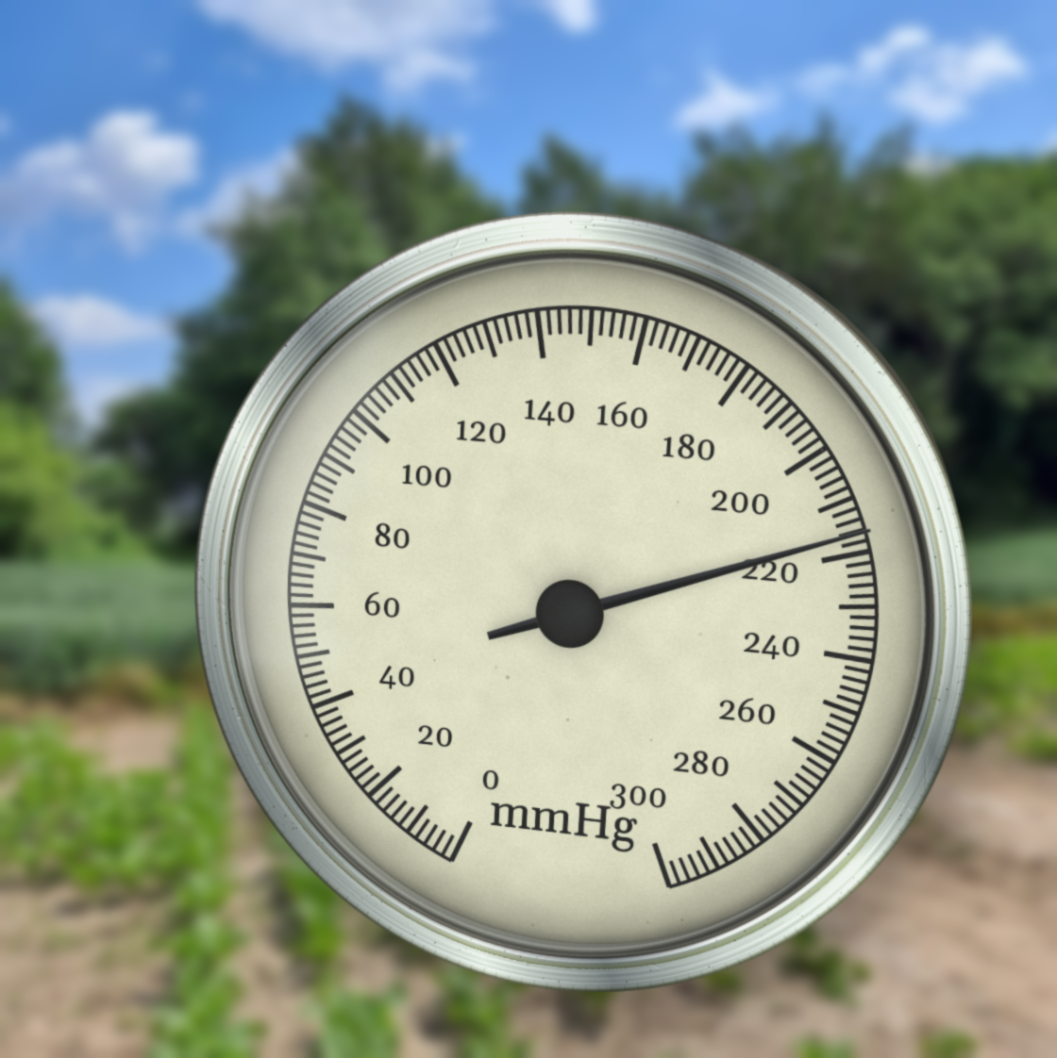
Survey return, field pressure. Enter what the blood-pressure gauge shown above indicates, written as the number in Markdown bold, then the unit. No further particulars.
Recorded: **216** mmHg
